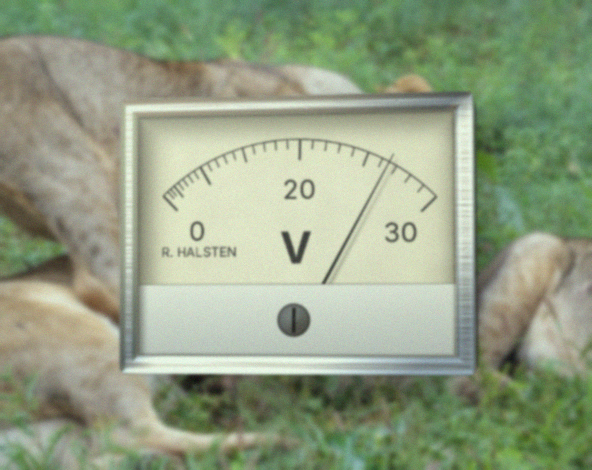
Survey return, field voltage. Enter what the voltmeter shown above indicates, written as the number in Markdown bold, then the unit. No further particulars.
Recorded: **26.5** V
